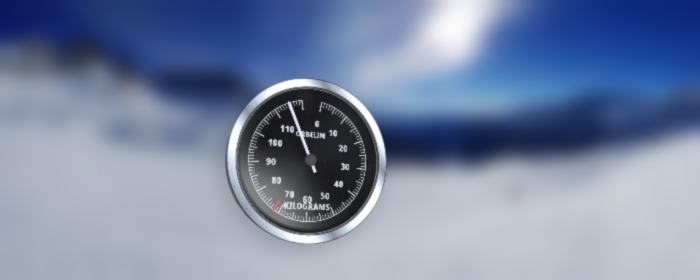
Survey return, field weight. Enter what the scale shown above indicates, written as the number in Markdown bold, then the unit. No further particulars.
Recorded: **115** kg
